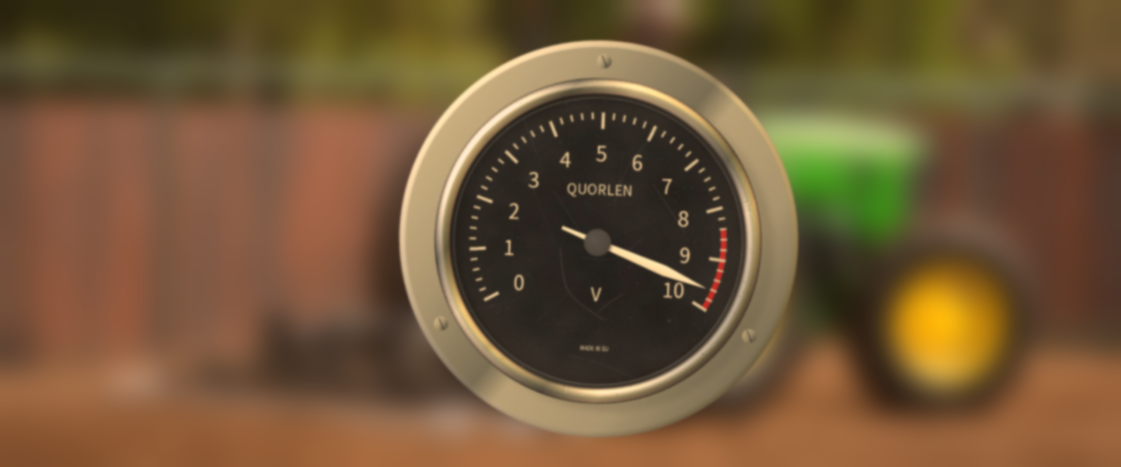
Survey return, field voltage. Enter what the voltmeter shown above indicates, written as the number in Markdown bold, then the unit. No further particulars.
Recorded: **9.6** V
